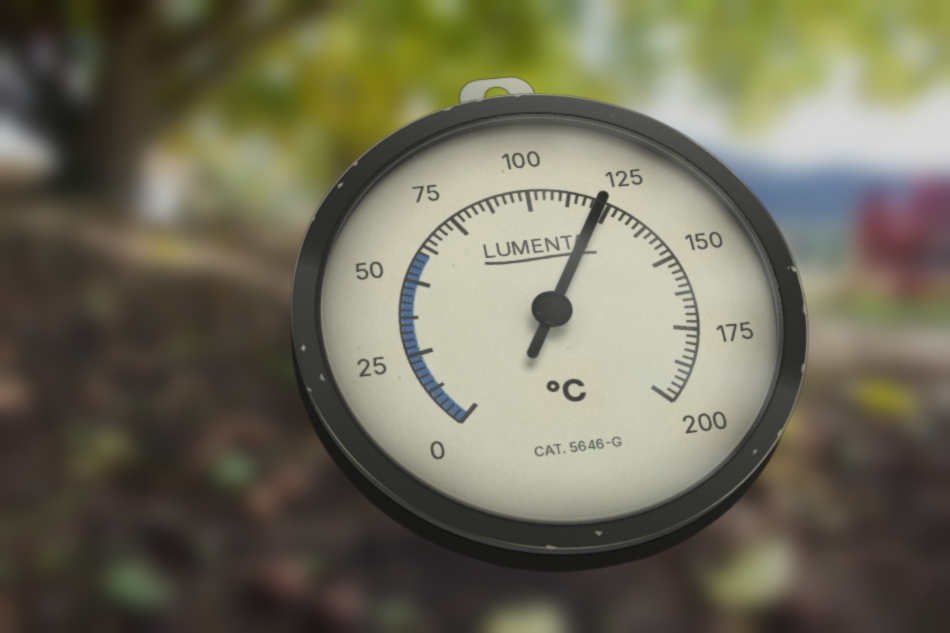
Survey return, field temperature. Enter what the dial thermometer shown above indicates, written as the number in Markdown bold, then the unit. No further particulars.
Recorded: **122.5** °C
